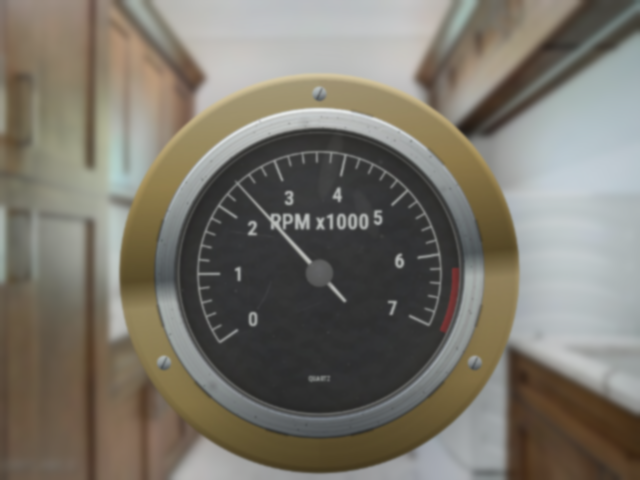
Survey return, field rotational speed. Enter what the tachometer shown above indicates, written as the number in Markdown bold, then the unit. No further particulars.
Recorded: **2400** rpm
